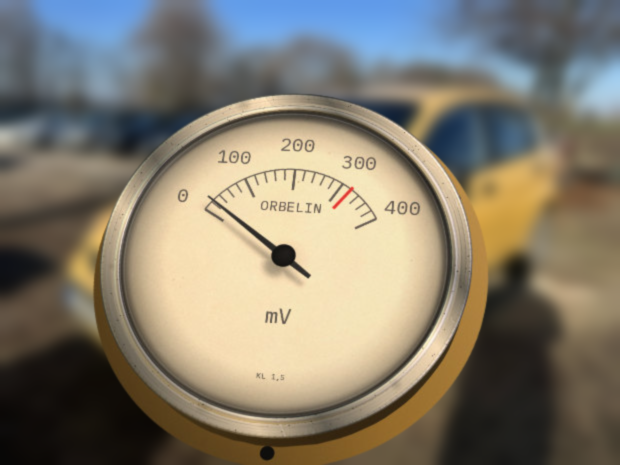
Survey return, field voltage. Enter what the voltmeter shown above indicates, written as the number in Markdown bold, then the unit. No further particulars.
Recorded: **20** mV
